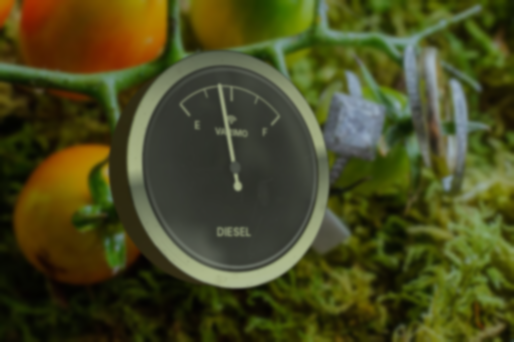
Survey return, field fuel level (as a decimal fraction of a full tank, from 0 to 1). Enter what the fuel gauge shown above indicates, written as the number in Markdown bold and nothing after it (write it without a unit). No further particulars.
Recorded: **0.375**
